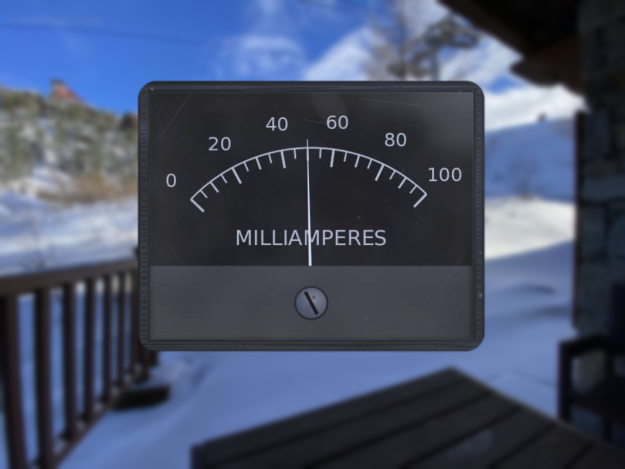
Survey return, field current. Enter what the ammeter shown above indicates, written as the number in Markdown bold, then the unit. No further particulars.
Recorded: **50** mA
